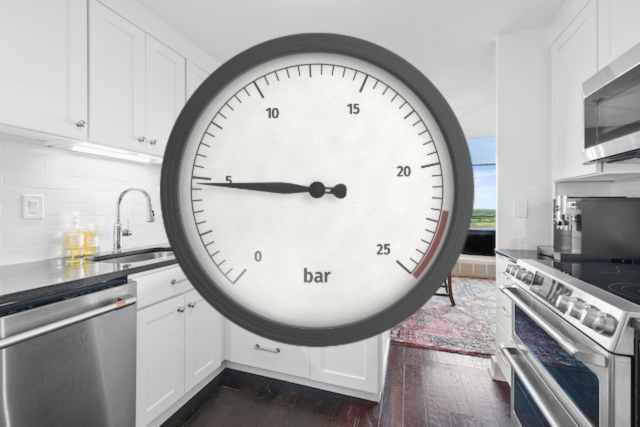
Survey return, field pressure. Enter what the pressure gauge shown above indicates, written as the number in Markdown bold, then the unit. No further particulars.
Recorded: **4.75** bar
